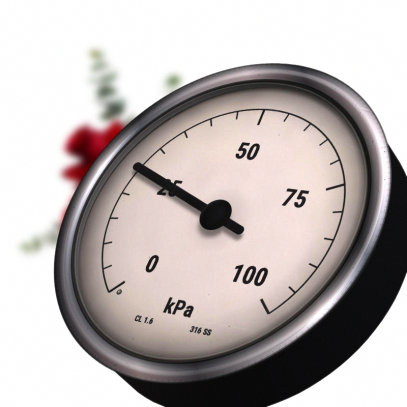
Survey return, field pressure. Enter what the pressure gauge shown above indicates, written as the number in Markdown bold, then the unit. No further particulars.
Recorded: **25** kPa
